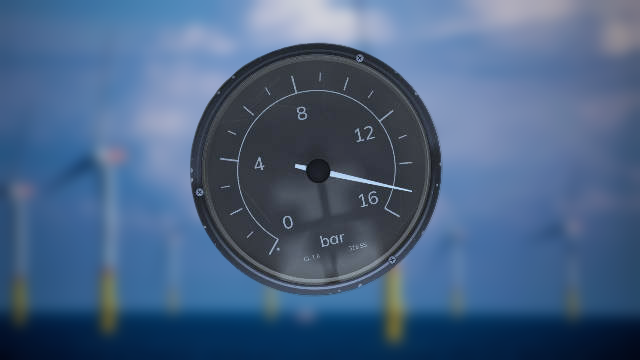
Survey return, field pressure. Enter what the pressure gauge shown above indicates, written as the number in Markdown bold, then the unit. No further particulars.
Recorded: **15** bar
